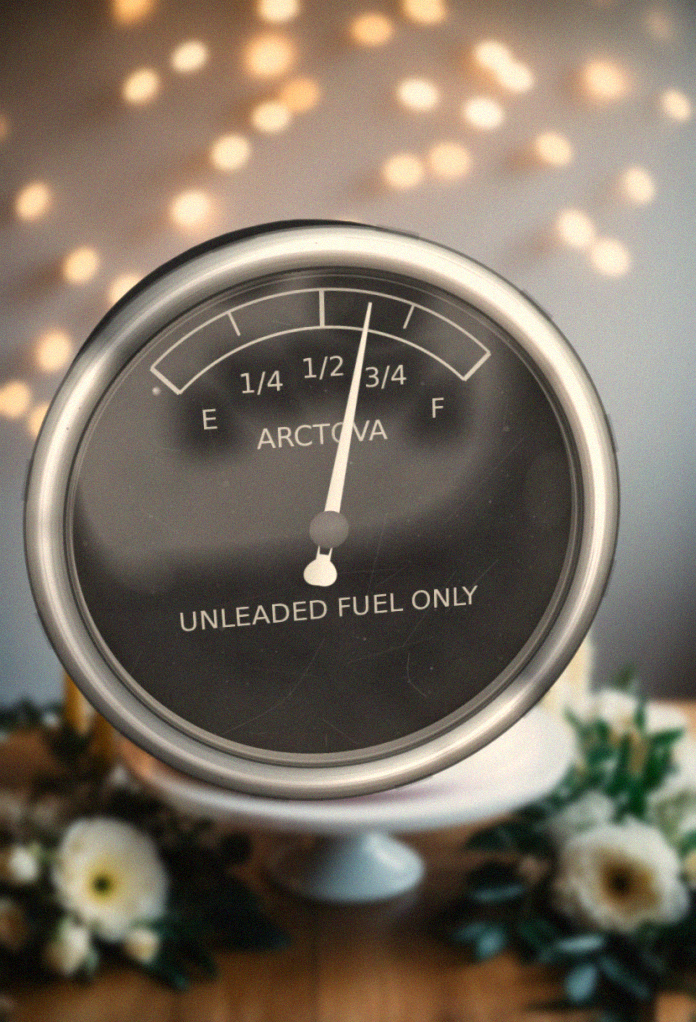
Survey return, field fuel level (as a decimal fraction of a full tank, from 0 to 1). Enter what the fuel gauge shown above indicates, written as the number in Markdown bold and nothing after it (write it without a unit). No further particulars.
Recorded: **0.625**
